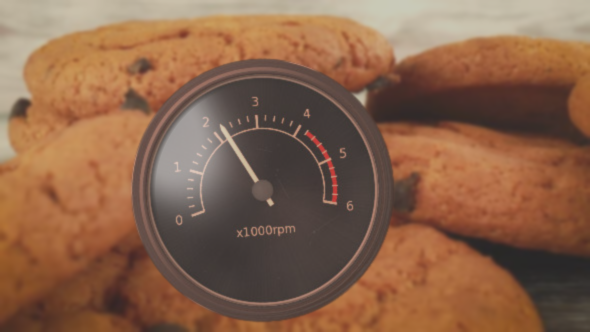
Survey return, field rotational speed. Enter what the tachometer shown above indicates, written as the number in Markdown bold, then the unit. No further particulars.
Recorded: **2200** rpm
